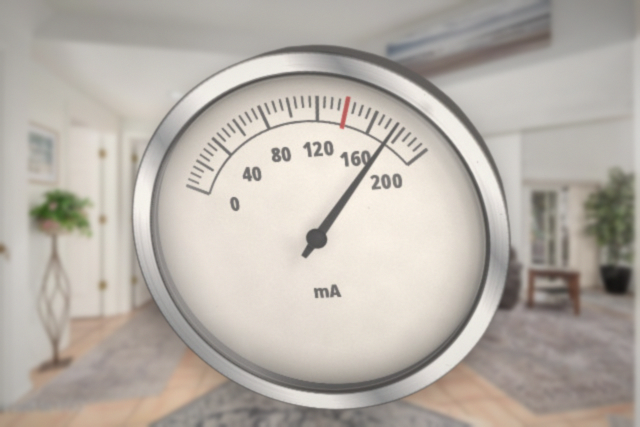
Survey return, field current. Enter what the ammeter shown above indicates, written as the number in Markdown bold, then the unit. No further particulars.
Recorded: **175** mA
